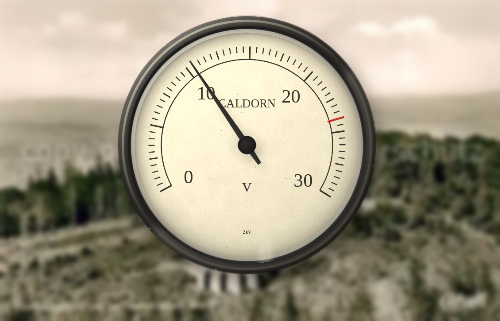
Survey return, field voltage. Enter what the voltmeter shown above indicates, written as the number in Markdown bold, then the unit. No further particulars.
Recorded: **10.5** V
